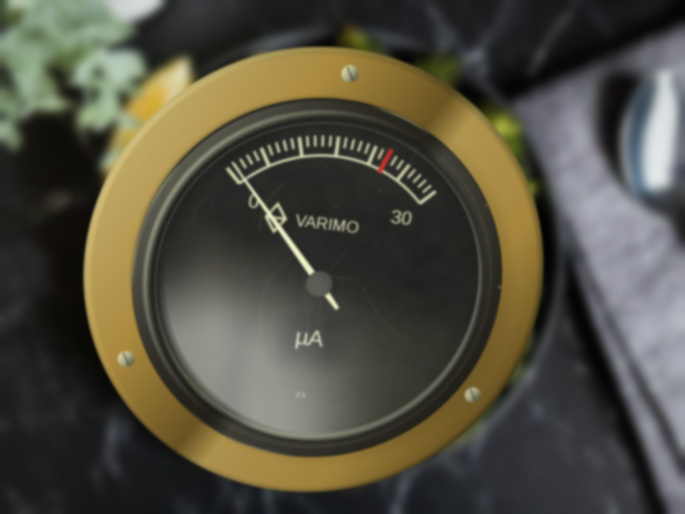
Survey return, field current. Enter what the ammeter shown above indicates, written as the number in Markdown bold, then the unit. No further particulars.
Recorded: **1** µA
